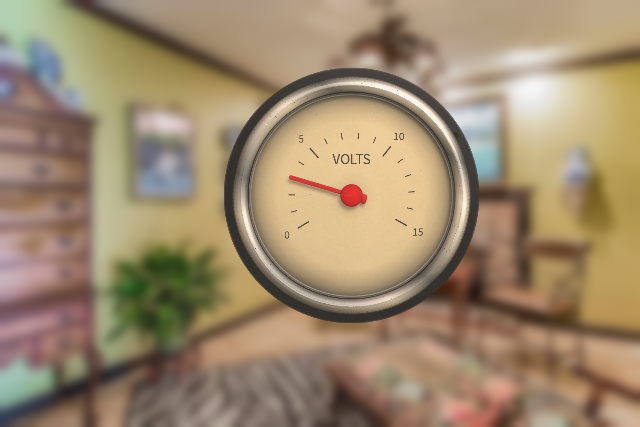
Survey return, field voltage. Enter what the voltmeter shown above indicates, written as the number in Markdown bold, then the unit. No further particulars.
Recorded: **3** V
